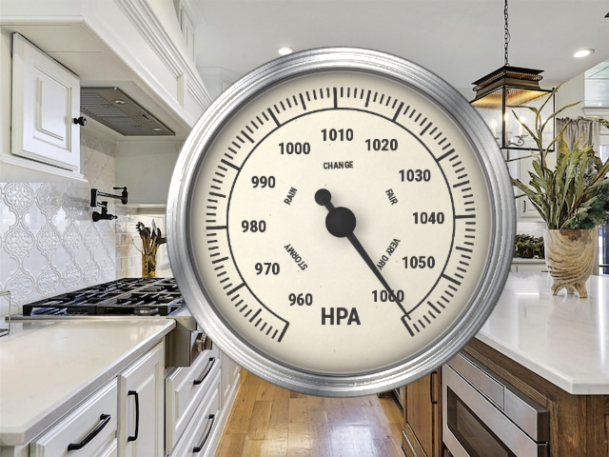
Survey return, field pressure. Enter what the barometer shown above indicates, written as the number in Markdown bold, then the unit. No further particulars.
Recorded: **1059** hPa
